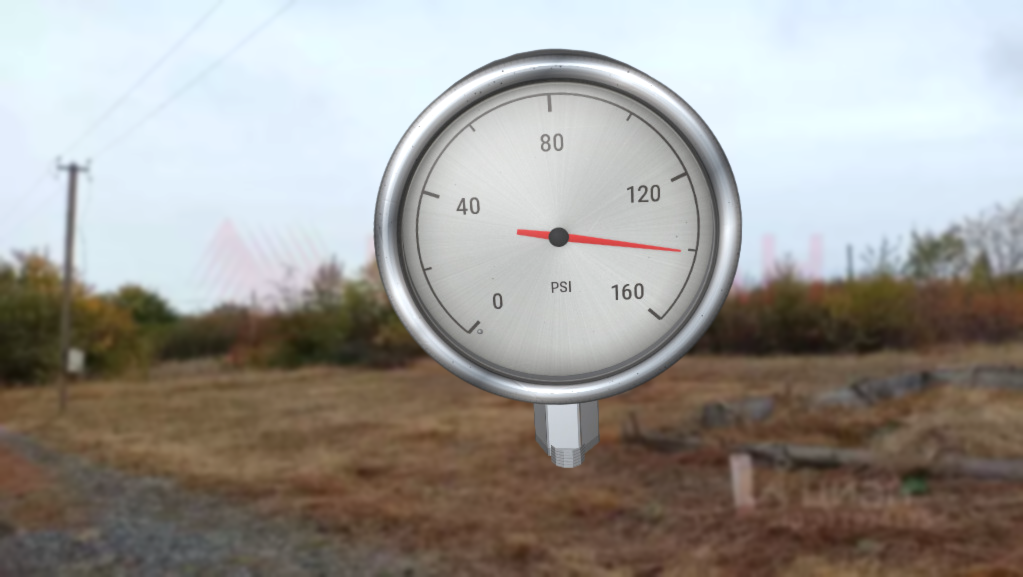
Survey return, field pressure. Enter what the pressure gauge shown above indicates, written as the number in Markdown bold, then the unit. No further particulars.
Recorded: **140** psi
